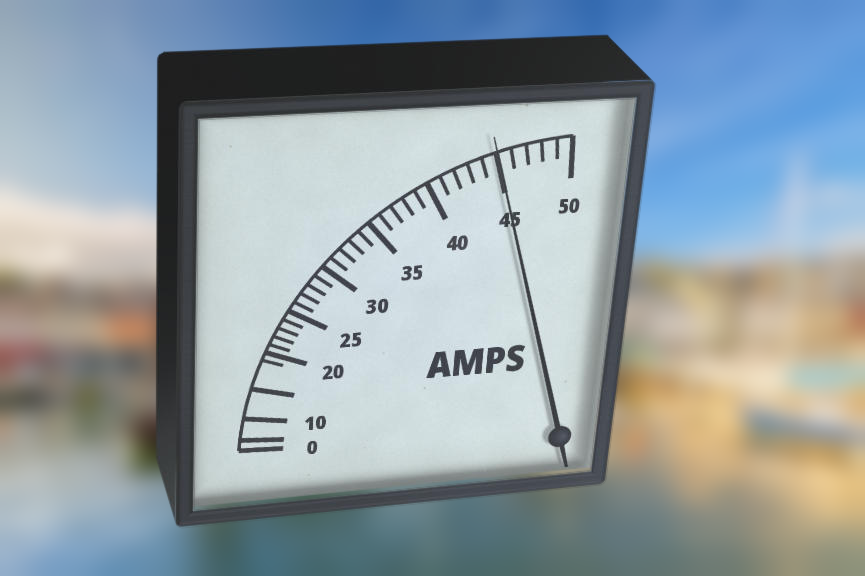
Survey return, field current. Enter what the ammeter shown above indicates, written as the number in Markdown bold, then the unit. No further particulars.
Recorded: **45** A
